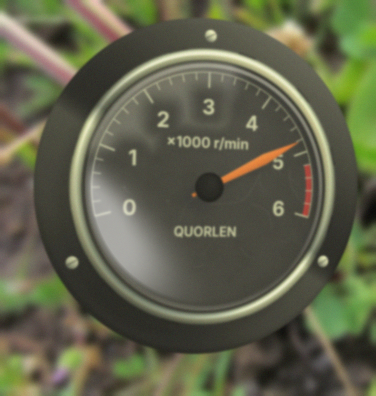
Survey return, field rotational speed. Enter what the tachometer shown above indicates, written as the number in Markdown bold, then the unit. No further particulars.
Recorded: **4800** rpm
